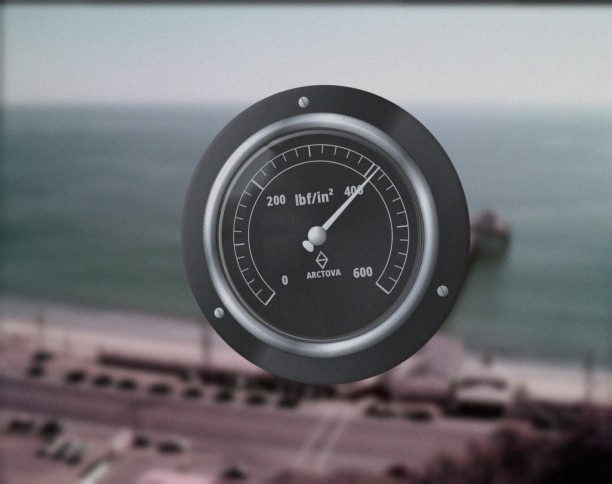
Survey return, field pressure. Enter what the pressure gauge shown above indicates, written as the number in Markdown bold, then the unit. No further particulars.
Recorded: **410** psi
